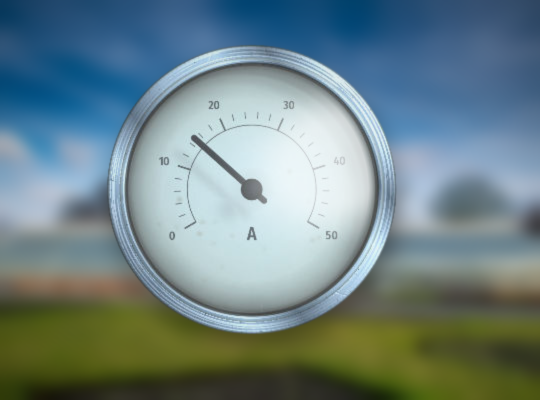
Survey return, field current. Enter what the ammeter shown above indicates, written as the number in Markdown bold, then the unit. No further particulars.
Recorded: **15** A
